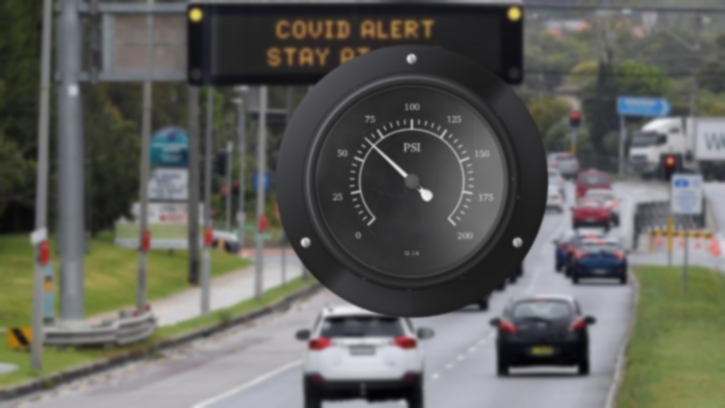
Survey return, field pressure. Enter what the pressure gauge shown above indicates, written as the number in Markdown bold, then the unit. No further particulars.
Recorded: **65** psi
